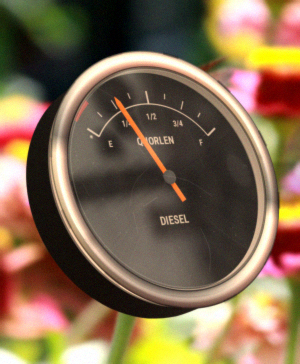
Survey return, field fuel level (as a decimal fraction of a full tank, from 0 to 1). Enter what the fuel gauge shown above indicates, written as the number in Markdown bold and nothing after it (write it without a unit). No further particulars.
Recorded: **0.25**
